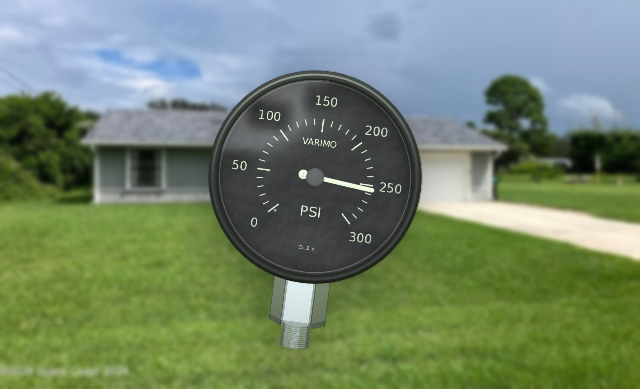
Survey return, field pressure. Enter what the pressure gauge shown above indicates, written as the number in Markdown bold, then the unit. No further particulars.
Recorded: **255** psi
